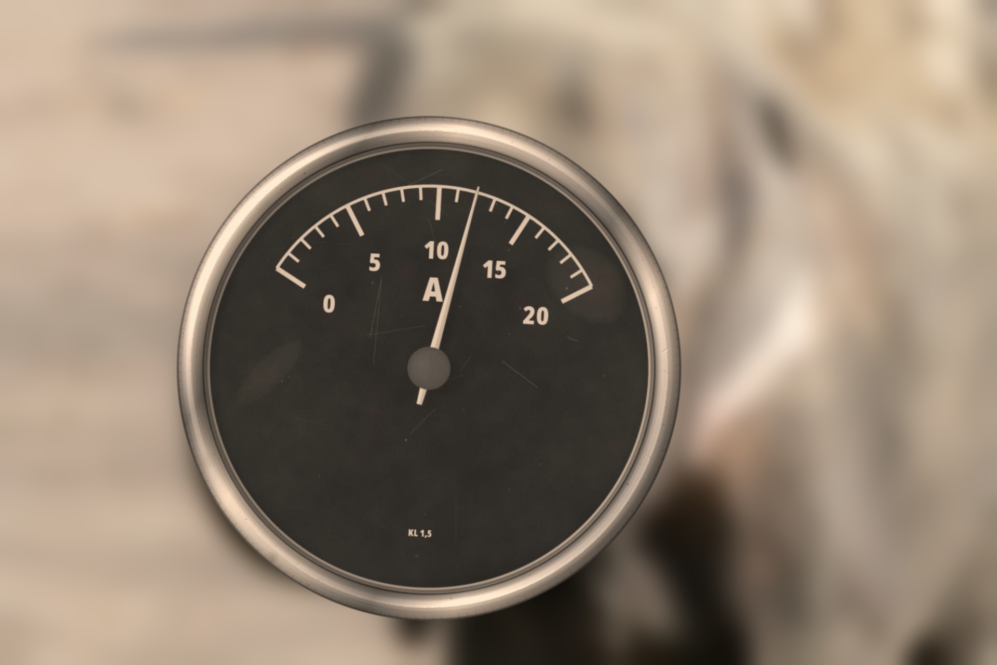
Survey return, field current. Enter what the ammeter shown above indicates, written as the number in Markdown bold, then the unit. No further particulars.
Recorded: **12** A
